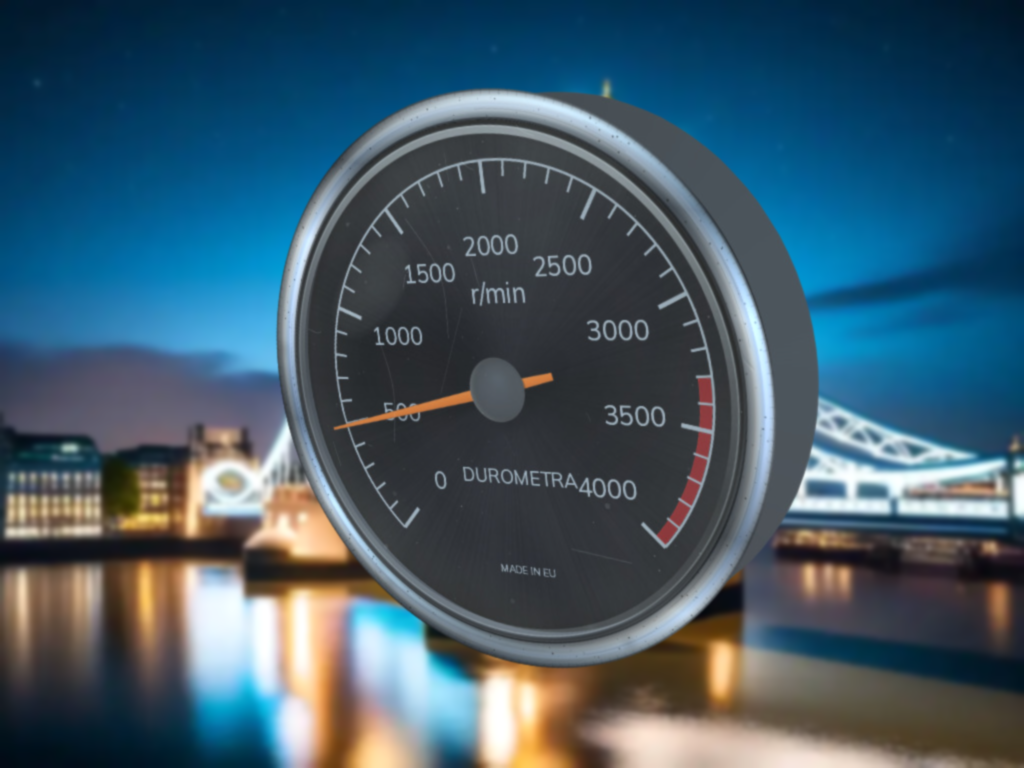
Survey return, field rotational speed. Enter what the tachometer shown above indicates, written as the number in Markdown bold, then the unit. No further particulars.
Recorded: **500** rpm
